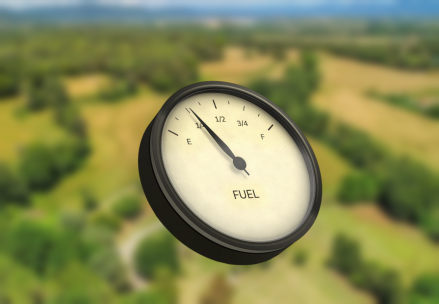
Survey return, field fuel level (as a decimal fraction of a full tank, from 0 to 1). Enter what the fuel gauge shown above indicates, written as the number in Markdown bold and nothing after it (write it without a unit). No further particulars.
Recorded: **0.25**
